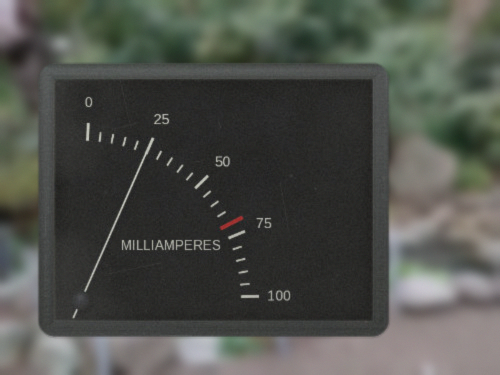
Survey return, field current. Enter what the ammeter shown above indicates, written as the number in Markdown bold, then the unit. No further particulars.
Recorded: **25** mA
